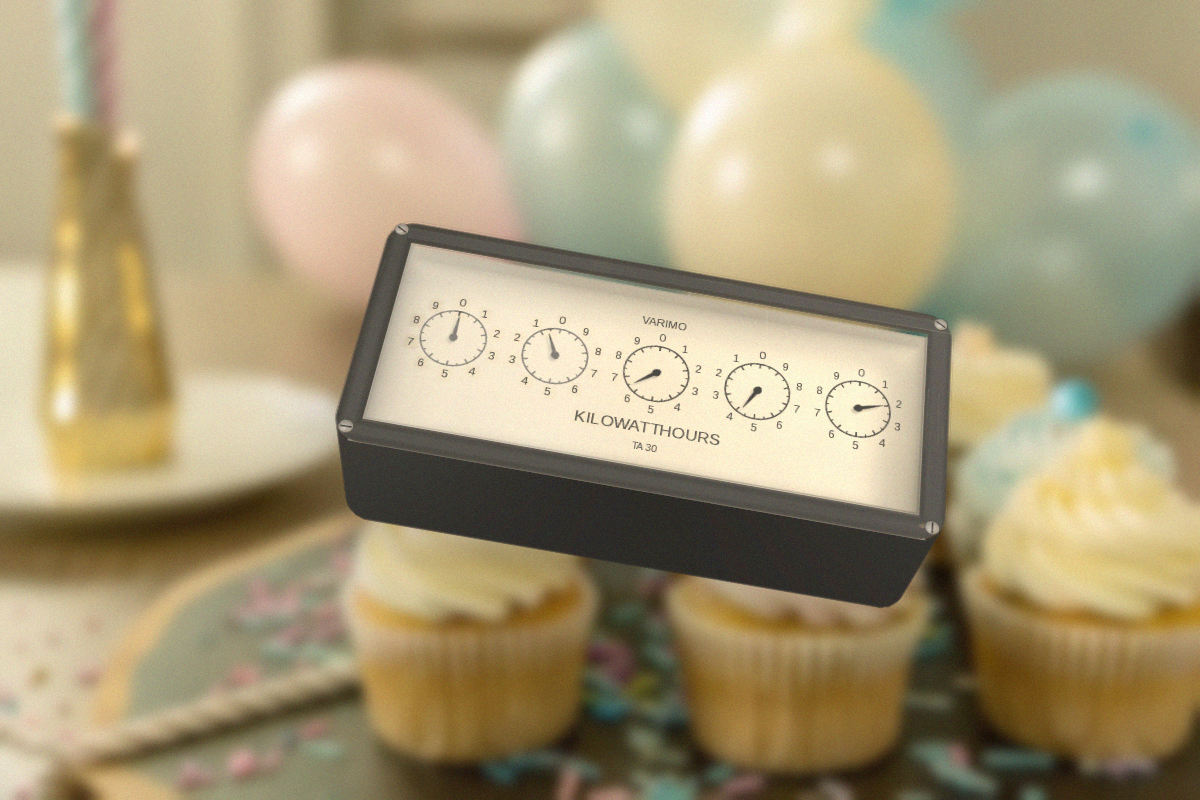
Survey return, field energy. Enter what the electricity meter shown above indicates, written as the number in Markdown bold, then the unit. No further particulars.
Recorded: **642** kWh
